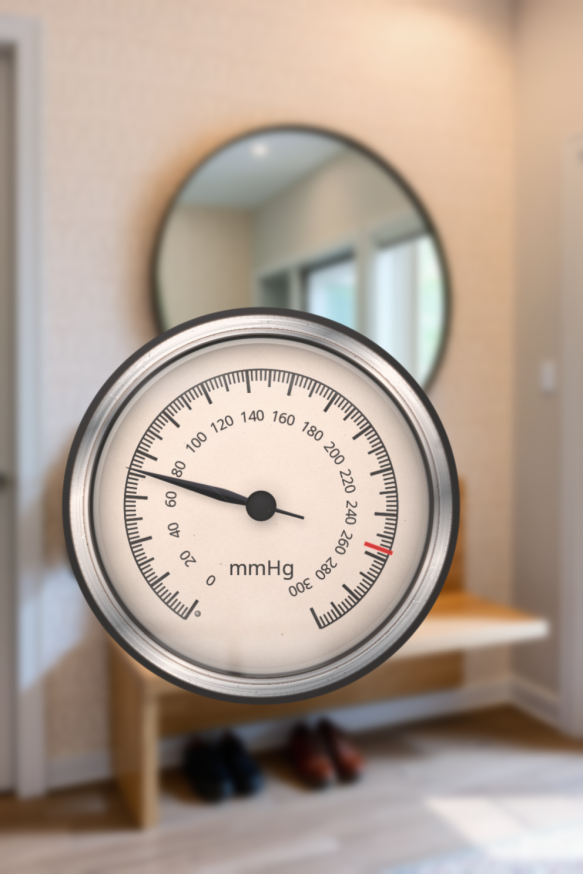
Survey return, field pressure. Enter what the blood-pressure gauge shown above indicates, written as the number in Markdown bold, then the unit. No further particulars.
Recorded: **72** mmHg
